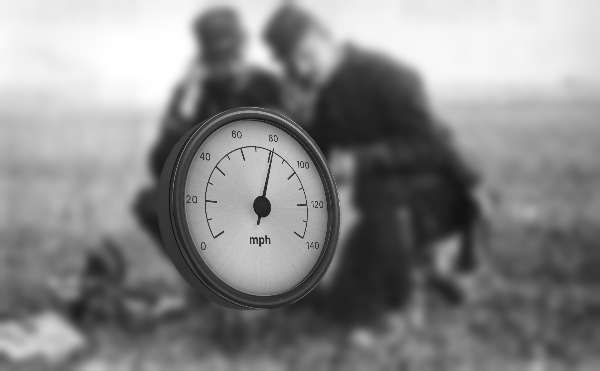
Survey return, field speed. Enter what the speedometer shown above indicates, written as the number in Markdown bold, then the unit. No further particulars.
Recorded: **80** mph
